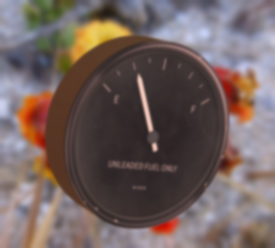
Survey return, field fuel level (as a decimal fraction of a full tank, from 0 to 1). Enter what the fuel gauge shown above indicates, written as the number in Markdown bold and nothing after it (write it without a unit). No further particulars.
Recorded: **0.25**
